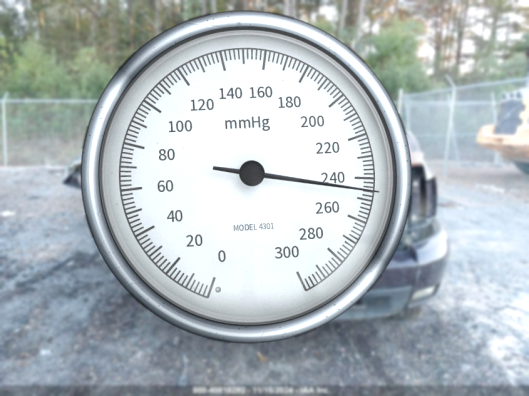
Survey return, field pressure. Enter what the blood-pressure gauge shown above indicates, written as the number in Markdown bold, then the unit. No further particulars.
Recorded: **246** mmHg
